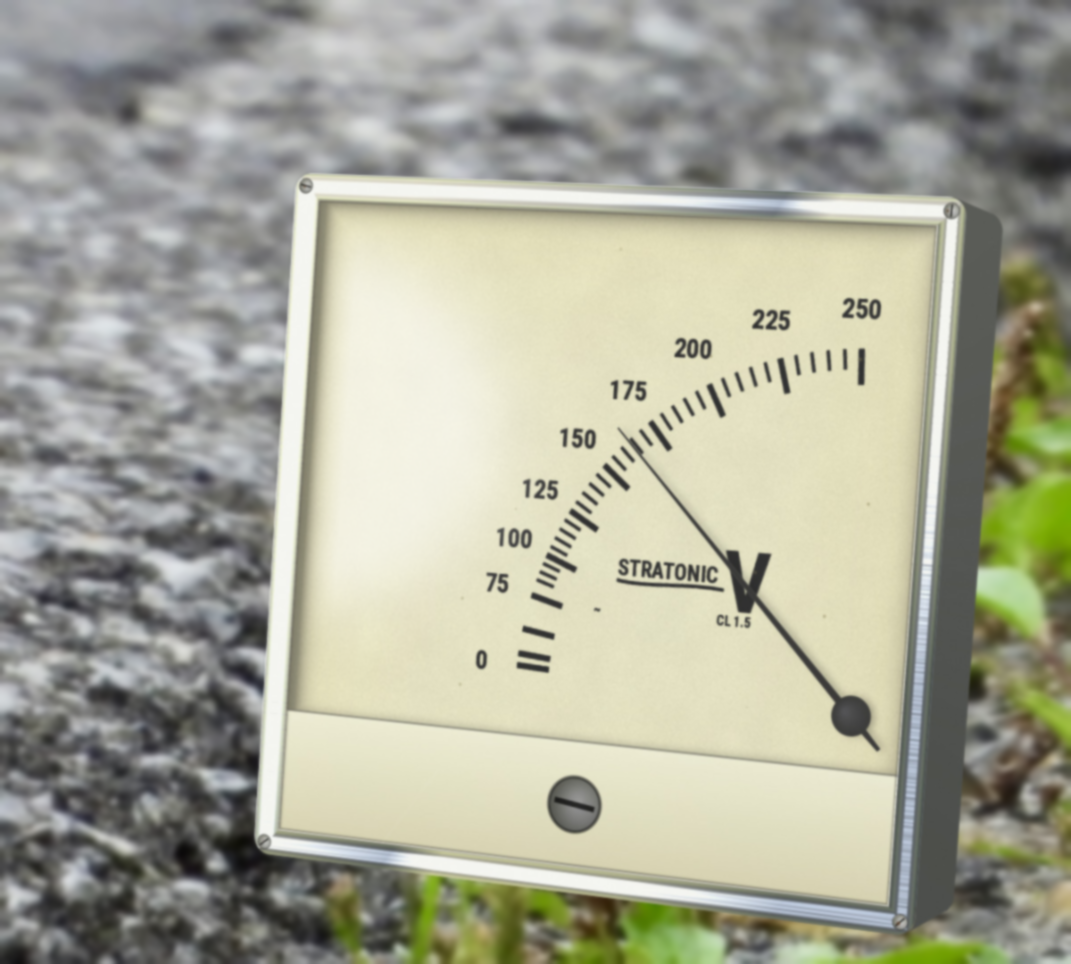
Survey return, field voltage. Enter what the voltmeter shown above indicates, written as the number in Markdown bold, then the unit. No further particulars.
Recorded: **165** V
